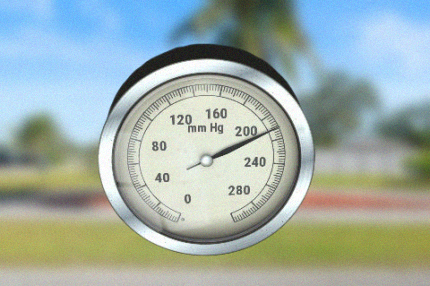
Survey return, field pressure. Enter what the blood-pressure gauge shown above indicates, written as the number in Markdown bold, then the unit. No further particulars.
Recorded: **210** mmHg
